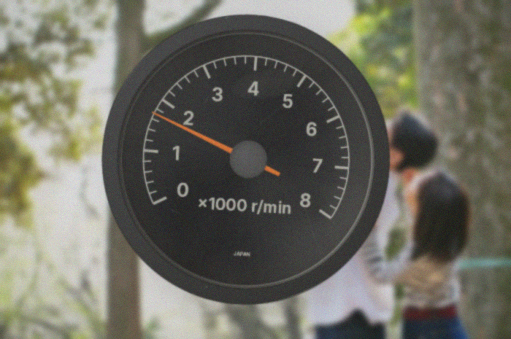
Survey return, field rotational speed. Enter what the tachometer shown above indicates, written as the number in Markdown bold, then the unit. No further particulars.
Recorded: **1700** rpm
